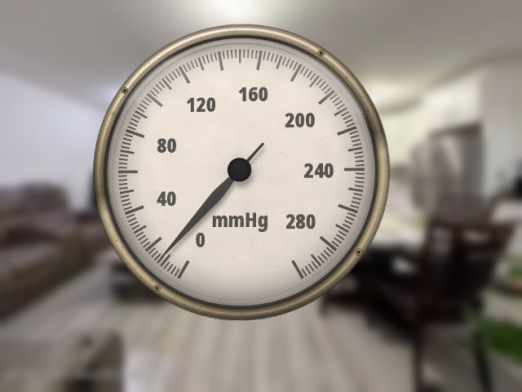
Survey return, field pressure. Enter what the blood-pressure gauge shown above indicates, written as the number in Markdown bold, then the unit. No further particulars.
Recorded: **12** mmHg
